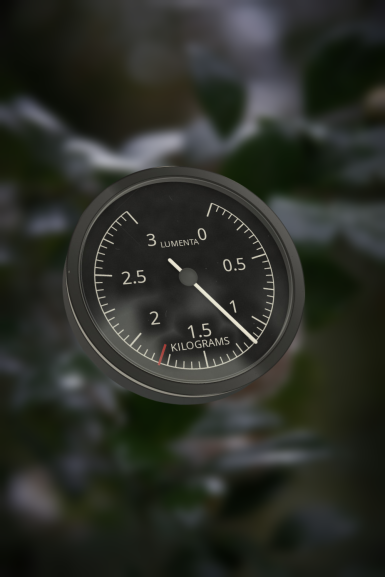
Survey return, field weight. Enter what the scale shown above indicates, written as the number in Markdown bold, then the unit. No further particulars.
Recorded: **1.15** kg
